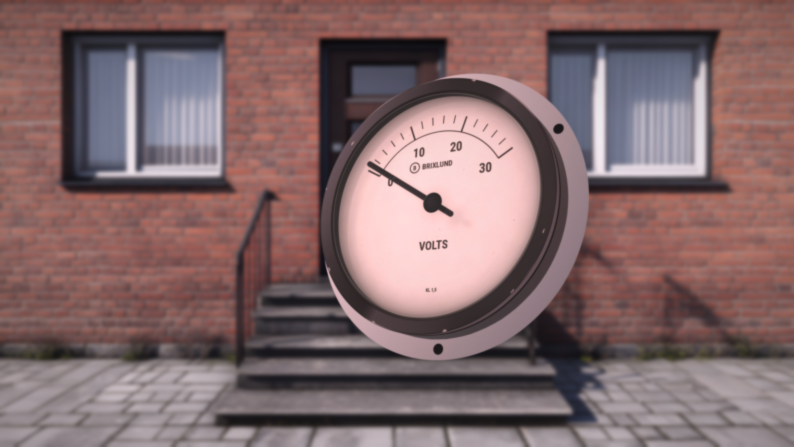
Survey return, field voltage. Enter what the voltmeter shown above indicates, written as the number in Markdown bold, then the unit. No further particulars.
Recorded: **1** V
